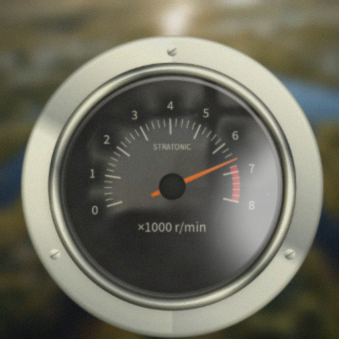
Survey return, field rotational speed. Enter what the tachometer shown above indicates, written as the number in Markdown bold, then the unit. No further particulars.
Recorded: **6600** rpm
